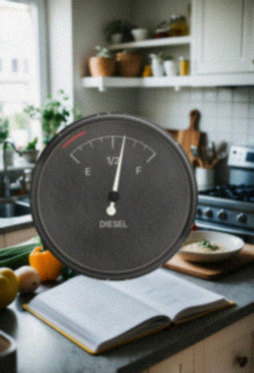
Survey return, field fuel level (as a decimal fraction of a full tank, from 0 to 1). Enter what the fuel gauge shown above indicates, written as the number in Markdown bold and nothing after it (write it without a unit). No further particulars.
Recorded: **0.625**
